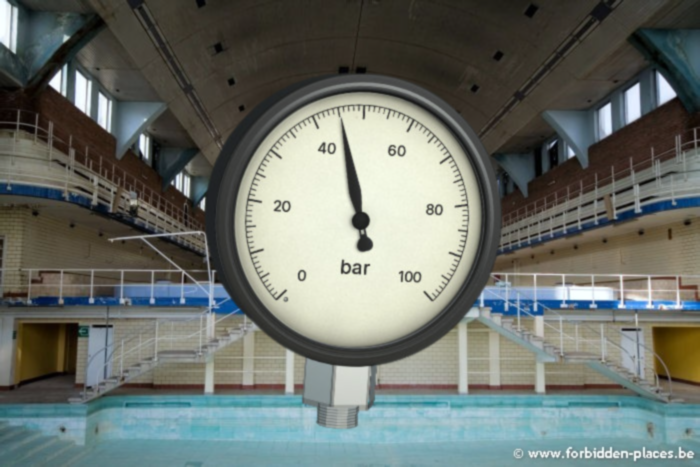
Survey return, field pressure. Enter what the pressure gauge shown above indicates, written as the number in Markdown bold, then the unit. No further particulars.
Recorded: **45** bar
